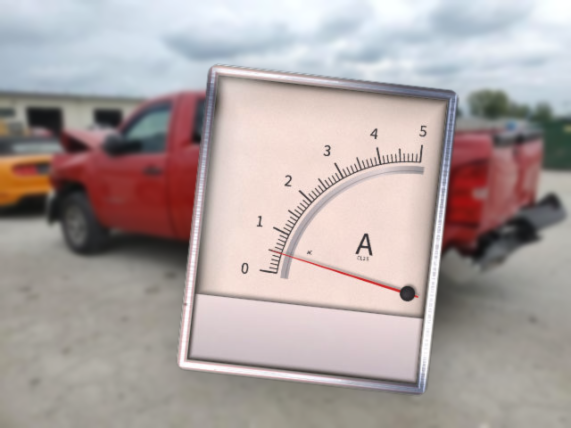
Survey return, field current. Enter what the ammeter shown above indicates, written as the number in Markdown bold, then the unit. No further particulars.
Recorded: **0.5** A
